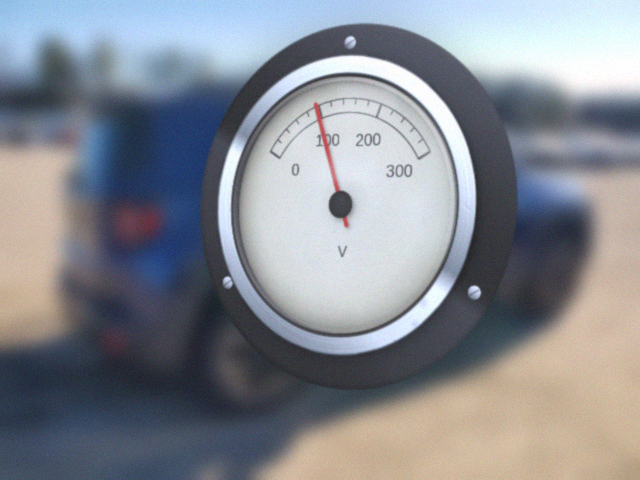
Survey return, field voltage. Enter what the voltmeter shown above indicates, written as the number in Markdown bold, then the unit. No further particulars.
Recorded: **100** V
